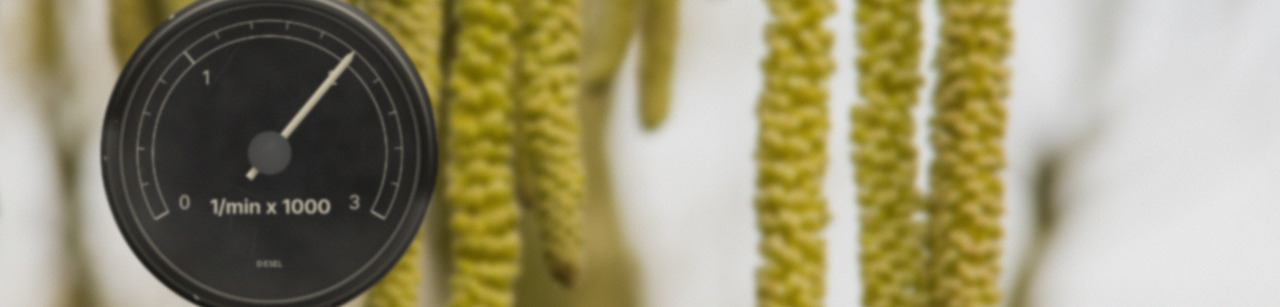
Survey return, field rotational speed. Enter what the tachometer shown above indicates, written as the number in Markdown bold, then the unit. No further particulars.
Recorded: **2000** rpm
